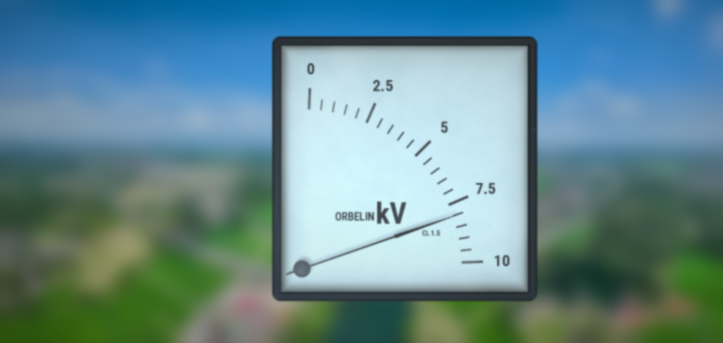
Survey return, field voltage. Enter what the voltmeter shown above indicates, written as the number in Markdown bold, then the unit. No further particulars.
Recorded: **8** kV
